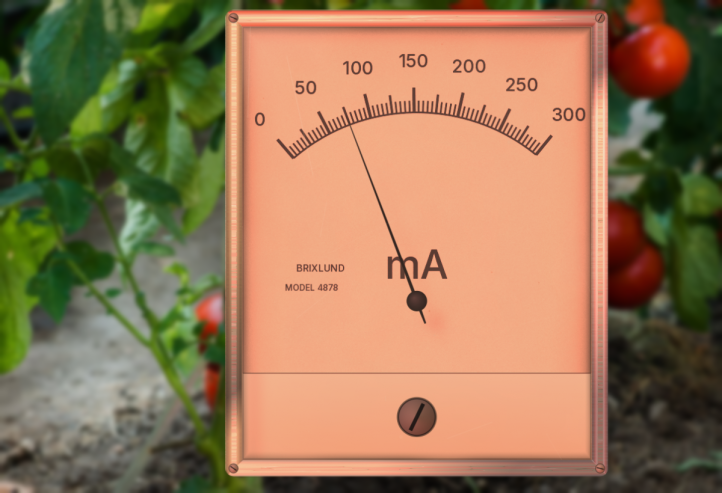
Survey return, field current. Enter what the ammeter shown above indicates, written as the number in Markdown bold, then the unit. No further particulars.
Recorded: **75** mA
